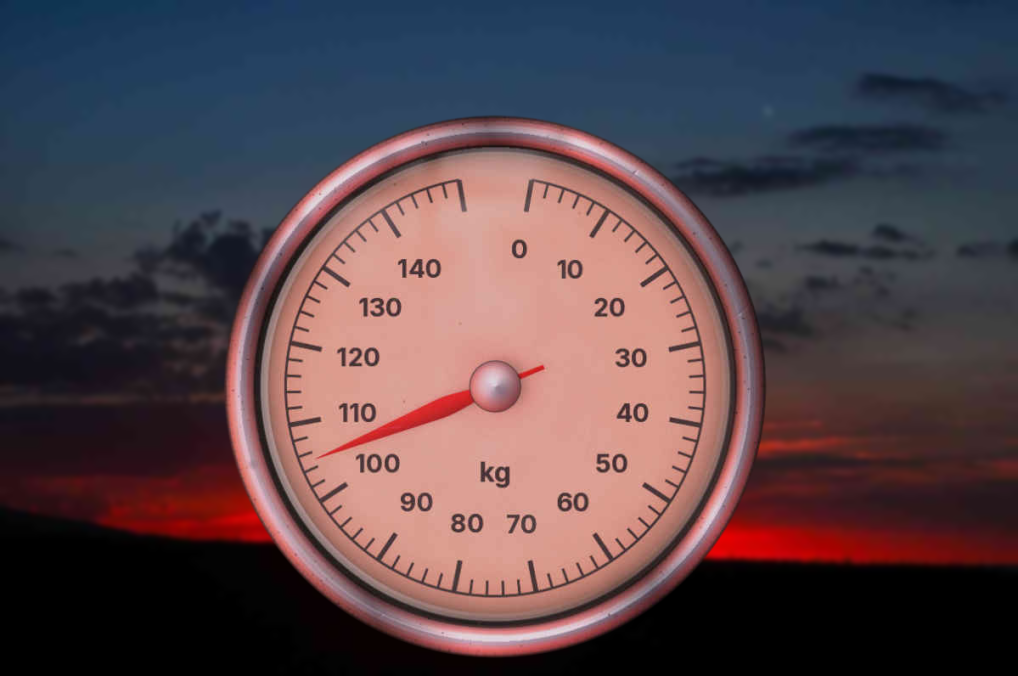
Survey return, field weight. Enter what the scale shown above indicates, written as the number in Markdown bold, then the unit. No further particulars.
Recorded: **105** kg
